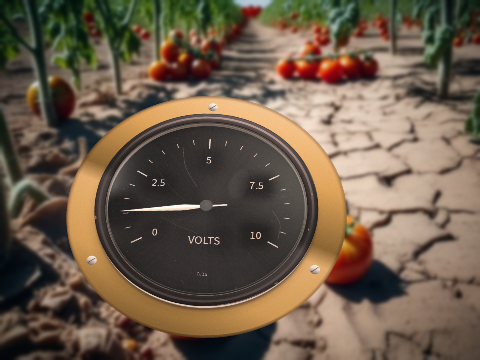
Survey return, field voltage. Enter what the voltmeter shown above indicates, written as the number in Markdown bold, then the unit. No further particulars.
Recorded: **1** V
